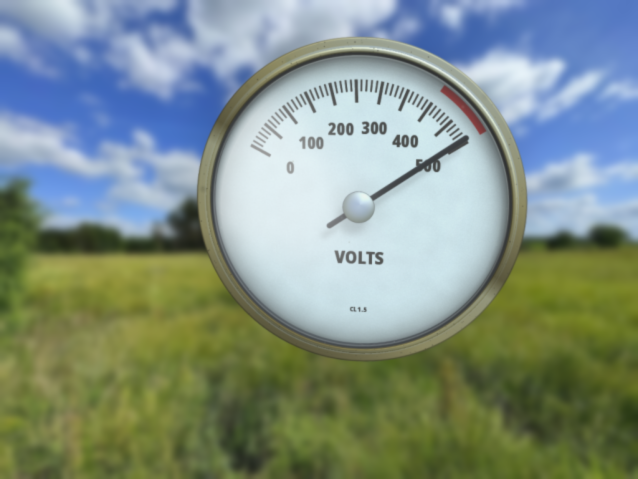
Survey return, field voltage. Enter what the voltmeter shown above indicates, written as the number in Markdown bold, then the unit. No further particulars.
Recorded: **490** V
